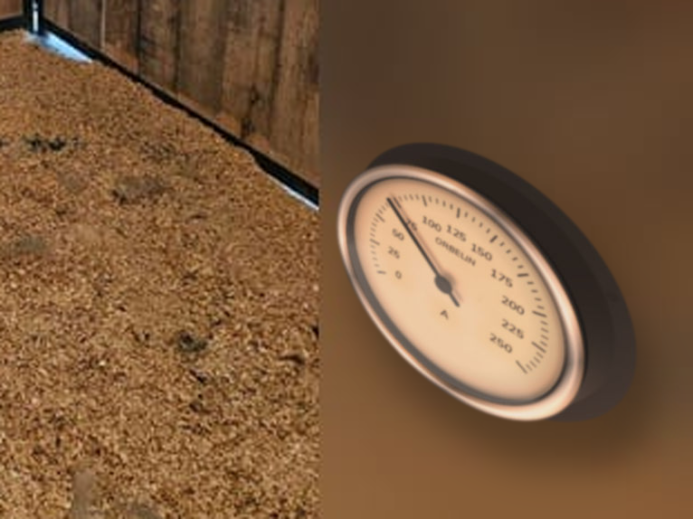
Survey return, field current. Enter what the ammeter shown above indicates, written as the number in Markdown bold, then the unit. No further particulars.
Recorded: **75** A
